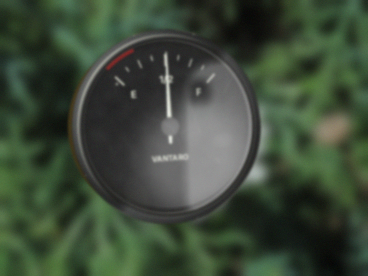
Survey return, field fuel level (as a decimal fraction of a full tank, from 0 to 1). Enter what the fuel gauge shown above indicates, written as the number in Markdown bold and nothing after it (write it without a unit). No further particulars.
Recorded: **0.5**
